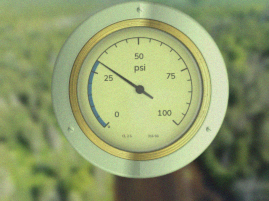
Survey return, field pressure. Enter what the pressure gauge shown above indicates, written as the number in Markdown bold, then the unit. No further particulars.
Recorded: **30** psi
